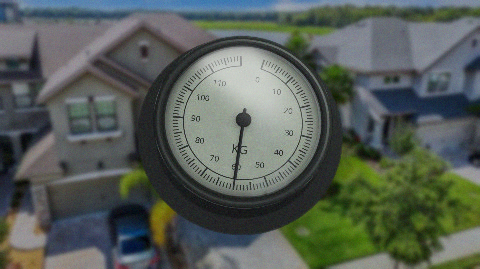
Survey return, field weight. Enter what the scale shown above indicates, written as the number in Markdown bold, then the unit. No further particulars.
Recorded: **60** kg
